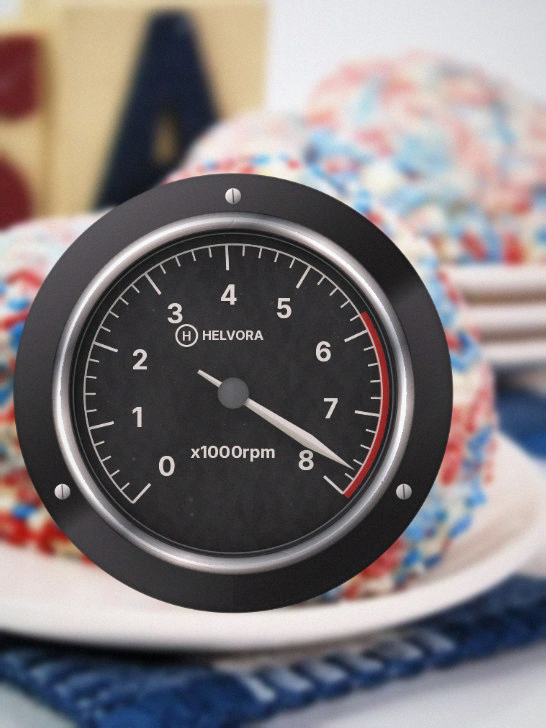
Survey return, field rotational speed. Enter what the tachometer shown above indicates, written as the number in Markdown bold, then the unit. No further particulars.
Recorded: **7700** rpm
